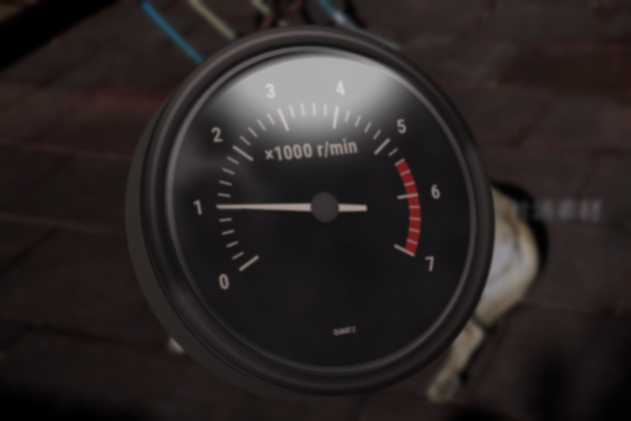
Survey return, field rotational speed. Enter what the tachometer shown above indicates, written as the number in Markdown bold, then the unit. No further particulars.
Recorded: **1000** rpm
